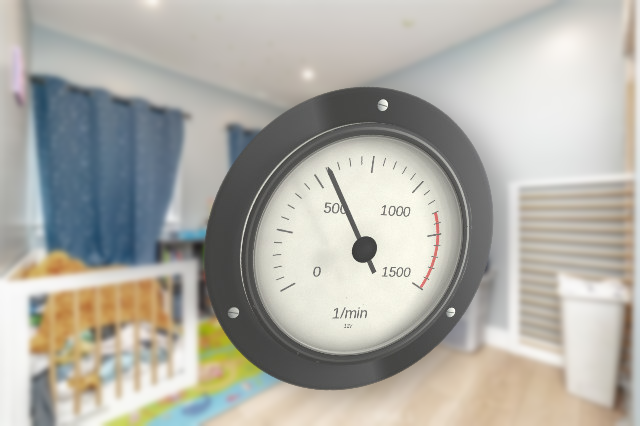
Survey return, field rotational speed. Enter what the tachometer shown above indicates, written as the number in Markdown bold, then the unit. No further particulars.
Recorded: **550** rpm
